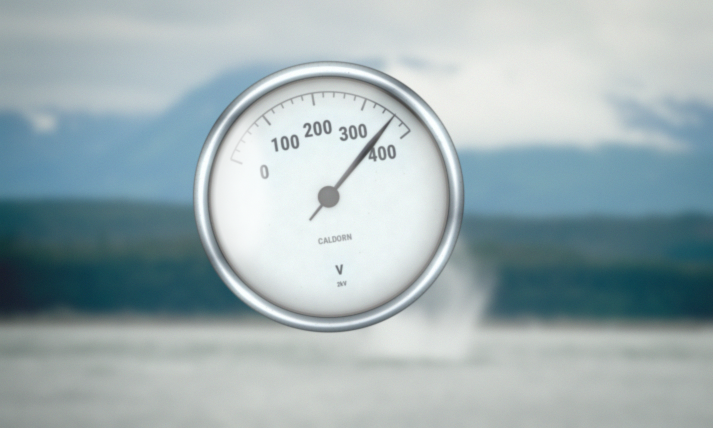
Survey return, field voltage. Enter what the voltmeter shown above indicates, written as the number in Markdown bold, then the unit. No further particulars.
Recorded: **360** V
